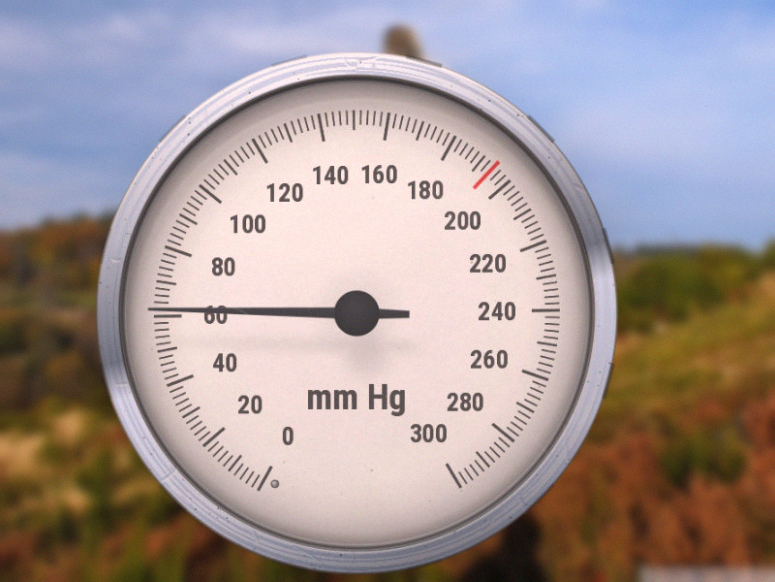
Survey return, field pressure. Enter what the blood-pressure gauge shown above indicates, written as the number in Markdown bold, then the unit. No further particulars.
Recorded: **62** mmHg
